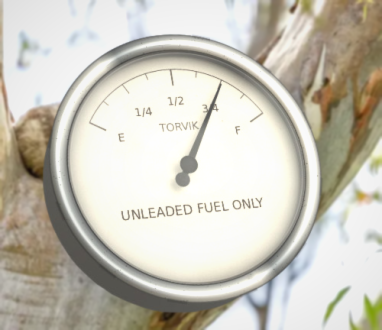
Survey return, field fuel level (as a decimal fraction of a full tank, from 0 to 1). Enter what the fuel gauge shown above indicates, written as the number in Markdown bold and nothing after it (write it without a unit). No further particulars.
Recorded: **0.75**
